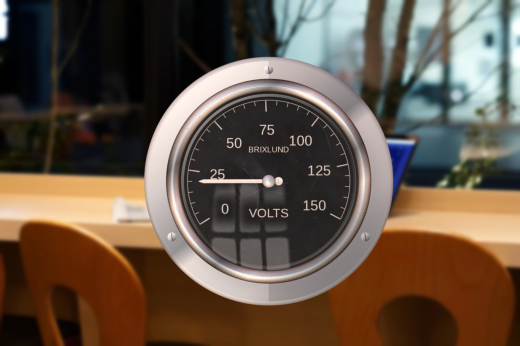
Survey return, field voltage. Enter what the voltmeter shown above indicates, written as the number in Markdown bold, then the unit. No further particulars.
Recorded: **20** V
